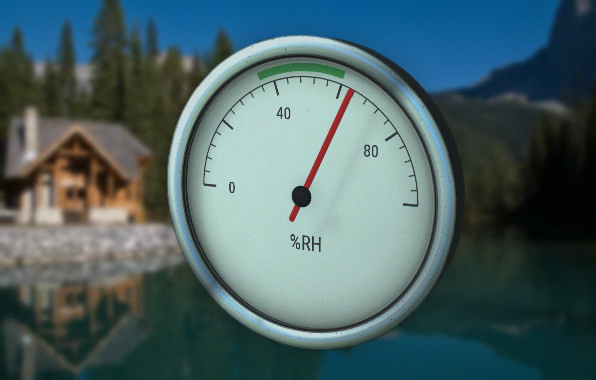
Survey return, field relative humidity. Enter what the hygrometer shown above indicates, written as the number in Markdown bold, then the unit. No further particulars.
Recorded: **64** %
